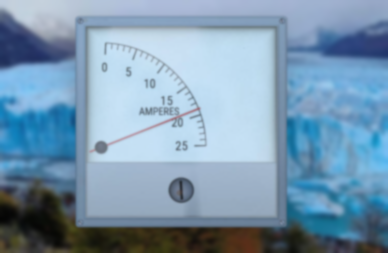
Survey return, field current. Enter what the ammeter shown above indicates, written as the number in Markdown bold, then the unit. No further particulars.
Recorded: **19** A
